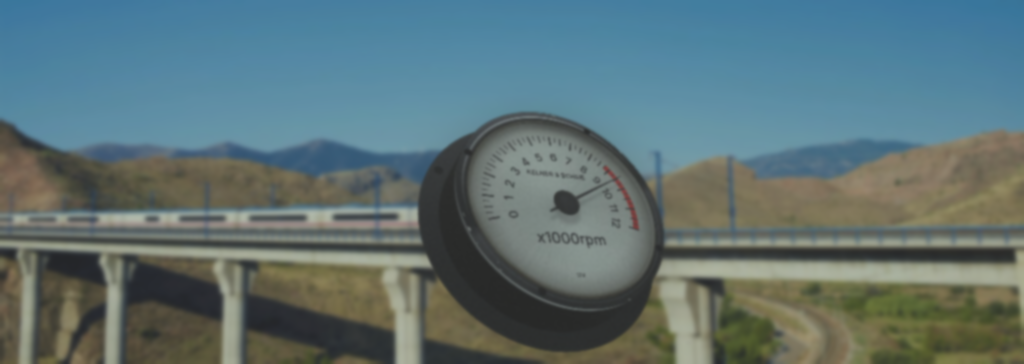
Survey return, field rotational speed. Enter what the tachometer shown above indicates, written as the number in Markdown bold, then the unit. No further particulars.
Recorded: **9500** rpm
